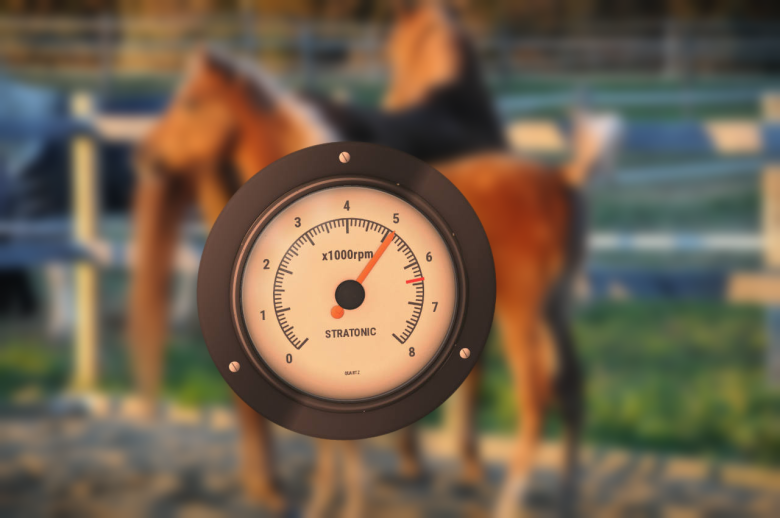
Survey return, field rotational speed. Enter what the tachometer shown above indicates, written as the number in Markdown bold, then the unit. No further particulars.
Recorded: **5100** rpm
